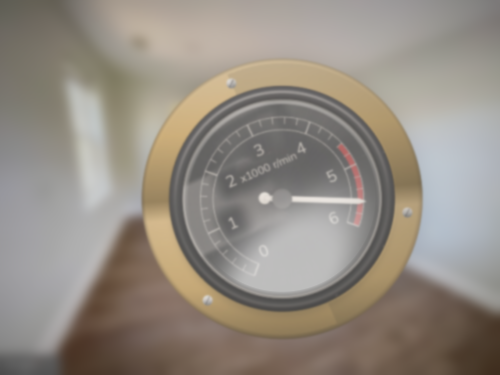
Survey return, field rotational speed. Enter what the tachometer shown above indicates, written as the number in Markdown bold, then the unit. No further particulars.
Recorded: **5600** rpm
